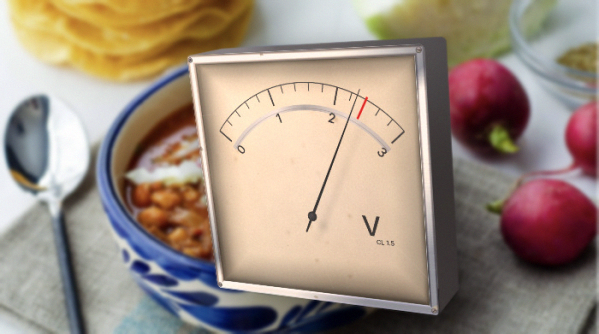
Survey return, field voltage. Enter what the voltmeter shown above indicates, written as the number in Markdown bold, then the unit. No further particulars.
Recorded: **2.3** V
